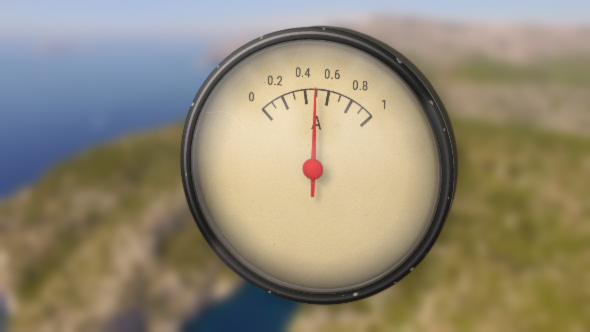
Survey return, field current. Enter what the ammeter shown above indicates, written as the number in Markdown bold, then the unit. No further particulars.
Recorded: **0.5** A
